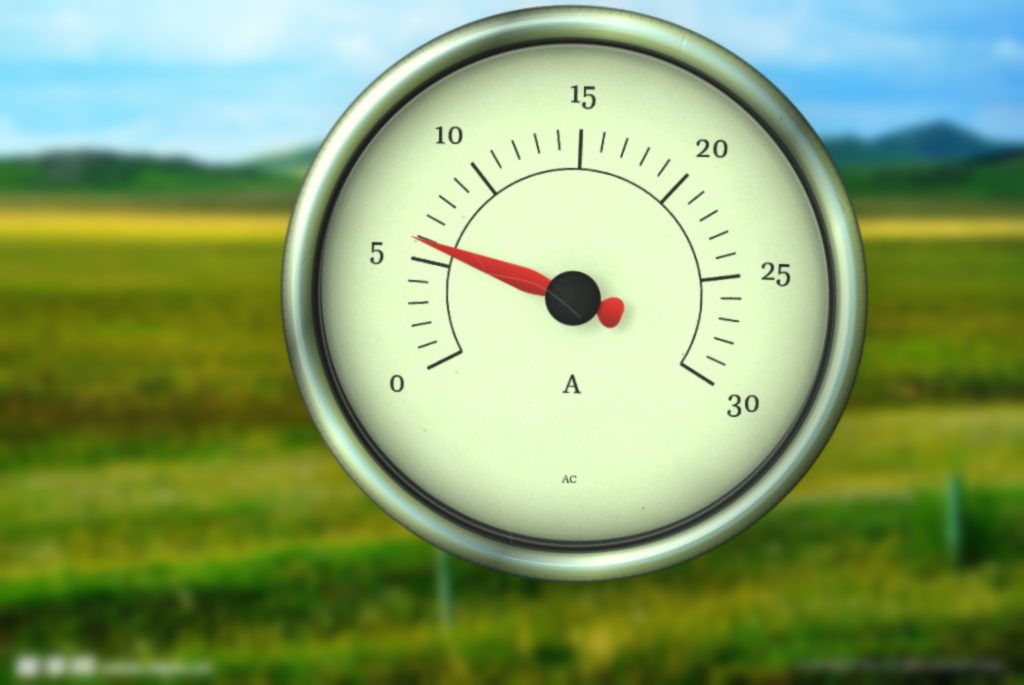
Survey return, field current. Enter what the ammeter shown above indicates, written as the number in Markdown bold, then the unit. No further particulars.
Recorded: **6** A
